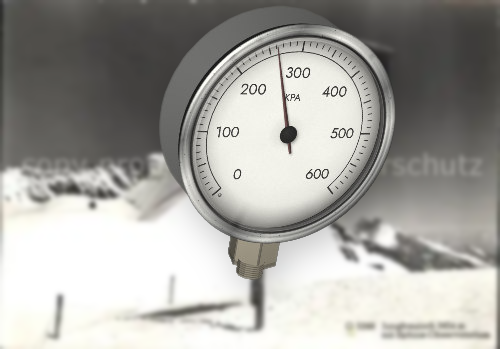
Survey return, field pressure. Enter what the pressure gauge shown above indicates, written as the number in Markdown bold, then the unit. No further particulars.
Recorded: **260** kPa
